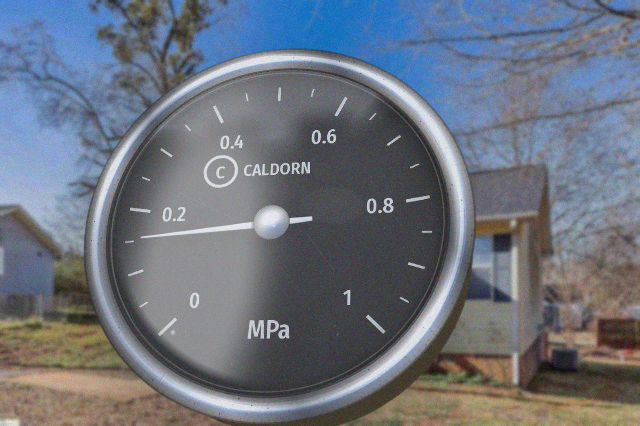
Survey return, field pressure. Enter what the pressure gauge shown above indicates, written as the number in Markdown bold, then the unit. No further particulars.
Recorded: **0.15** MPa
